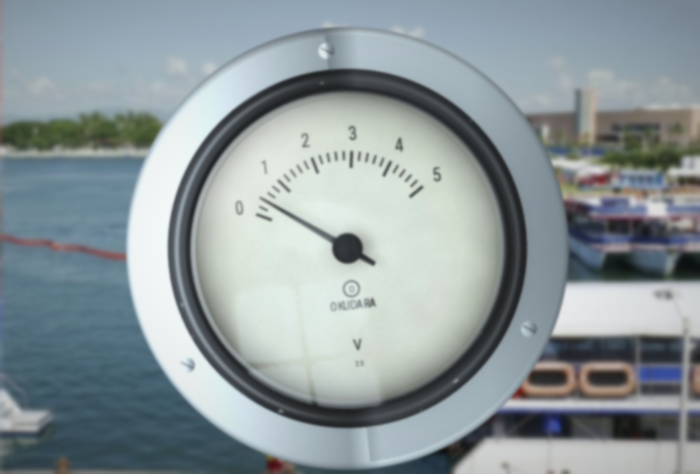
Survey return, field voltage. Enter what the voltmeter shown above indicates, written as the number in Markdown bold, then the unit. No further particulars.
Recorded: **0.4** V
